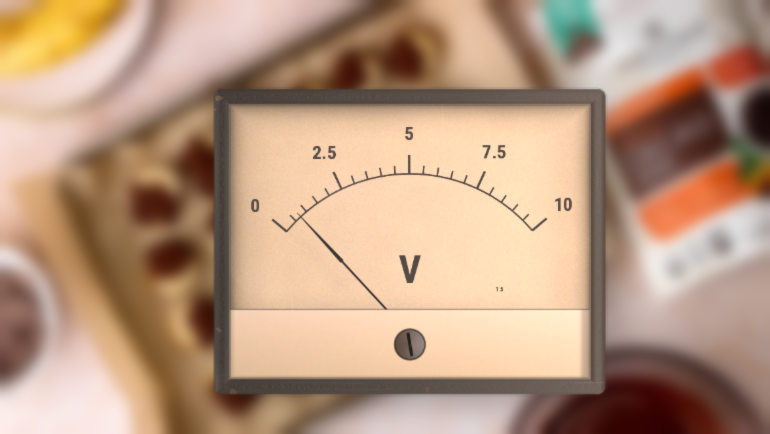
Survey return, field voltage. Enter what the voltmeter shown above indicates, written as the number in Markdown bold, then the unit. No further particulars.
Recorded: **0.75** V
